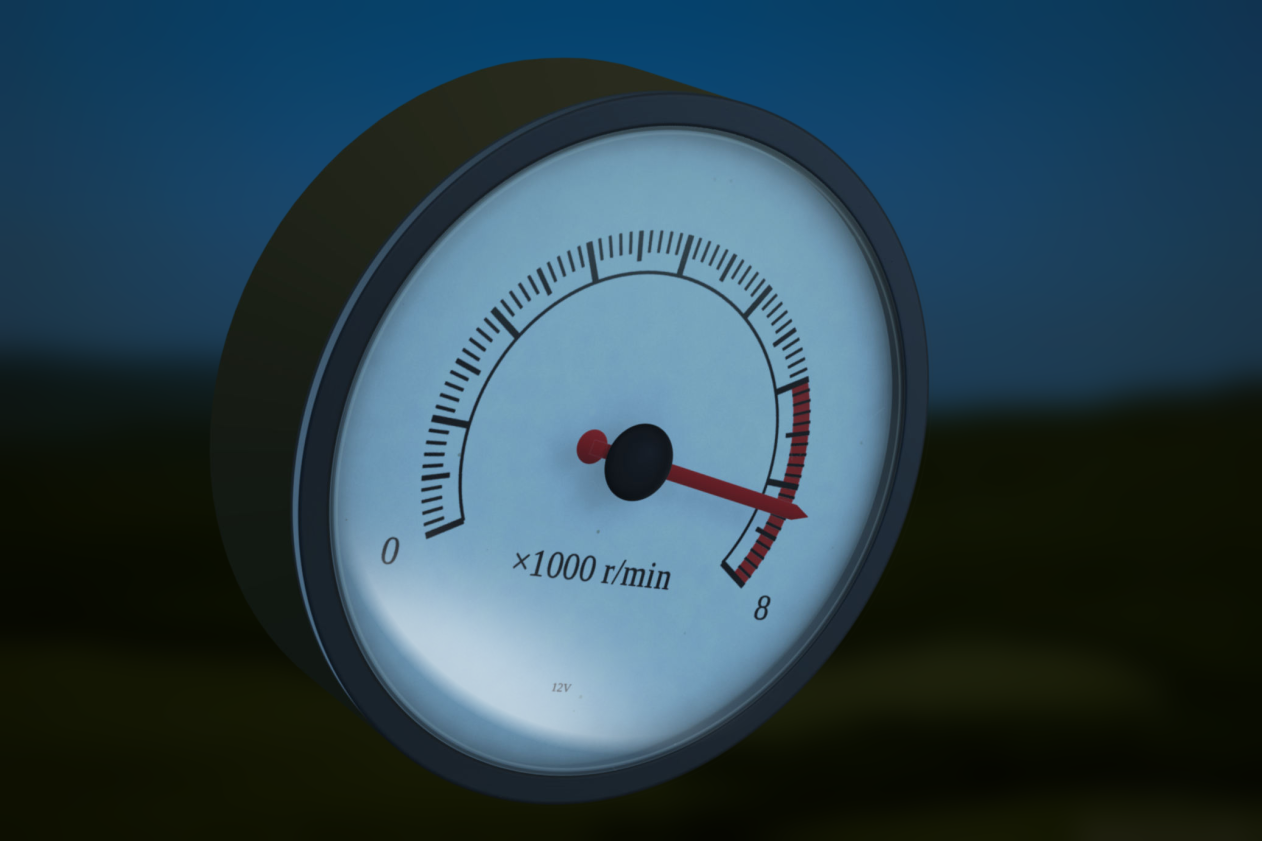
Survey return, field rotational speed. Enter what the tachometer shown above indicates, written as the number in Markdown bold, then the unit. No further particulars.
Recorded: **7200** rpm
